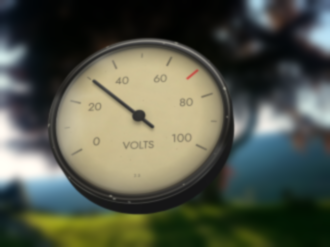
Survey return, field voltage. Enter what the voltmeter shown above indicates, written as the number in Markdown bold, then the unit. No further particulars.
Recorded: **30** V
